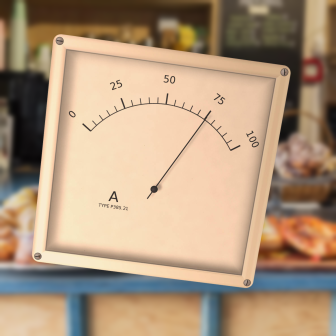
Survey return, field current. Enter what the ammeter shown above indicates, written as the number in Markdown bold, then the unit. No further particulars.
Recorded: **75** A
